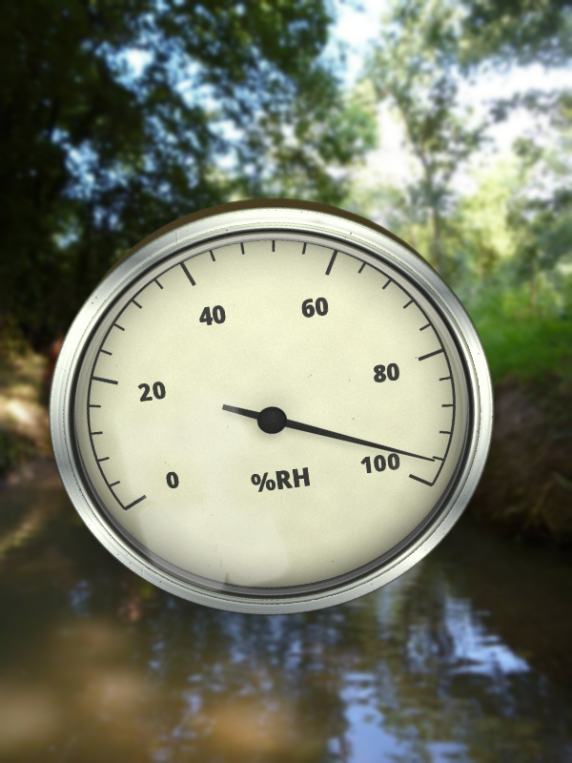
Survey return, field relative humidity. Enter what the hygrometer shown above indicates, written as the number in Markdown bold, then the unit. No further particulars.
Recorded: **96** %
